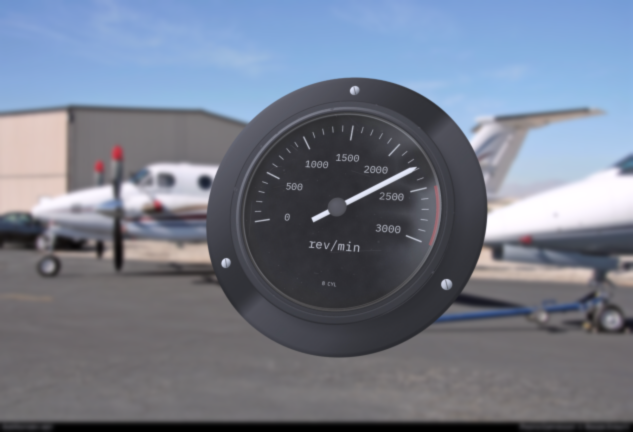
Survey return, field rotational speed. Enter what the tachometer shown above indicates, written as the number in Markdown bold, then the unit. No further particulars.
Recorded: **2300** rpm
